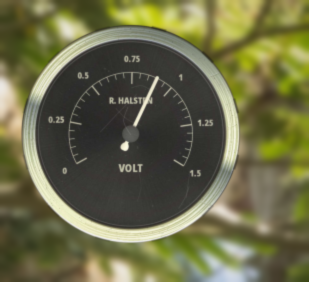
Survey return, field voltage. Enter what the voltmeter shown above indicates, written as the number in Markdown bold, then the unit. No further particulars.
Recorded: **0.9** V
